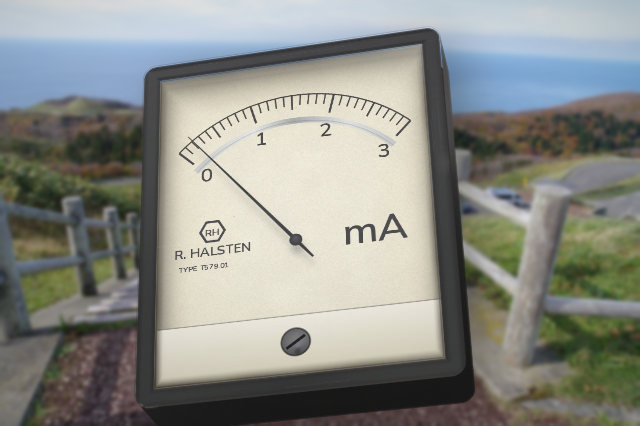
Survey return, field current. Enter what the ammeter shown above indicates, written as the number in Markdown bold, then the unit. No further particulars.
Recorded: **0.2** mA
